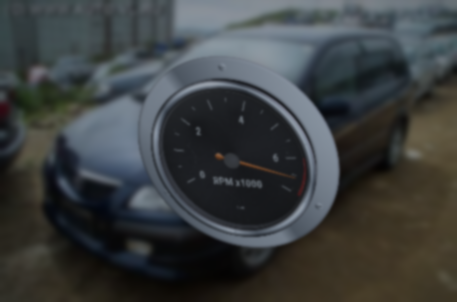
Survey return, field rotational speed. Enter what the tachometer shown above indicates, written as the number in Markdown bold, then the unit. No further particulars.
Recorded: **6500** rpm
